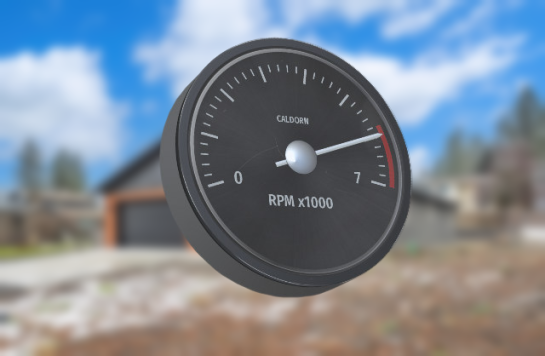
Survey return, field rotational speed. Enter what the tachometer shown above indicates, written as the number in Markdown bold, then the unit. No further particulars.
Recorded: **6000** rpm
